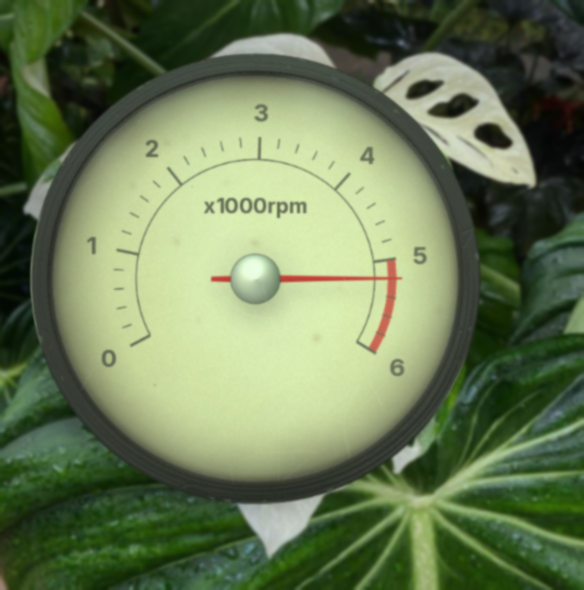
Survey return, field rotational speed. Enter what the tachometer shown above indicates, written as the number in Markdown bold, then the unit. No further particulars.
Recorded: **5200** rpm
